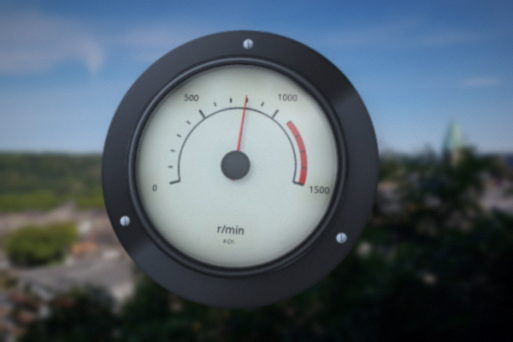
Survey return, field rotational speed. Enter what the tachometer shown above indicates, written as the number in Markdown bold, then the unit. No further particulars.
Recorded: **800** rpm
